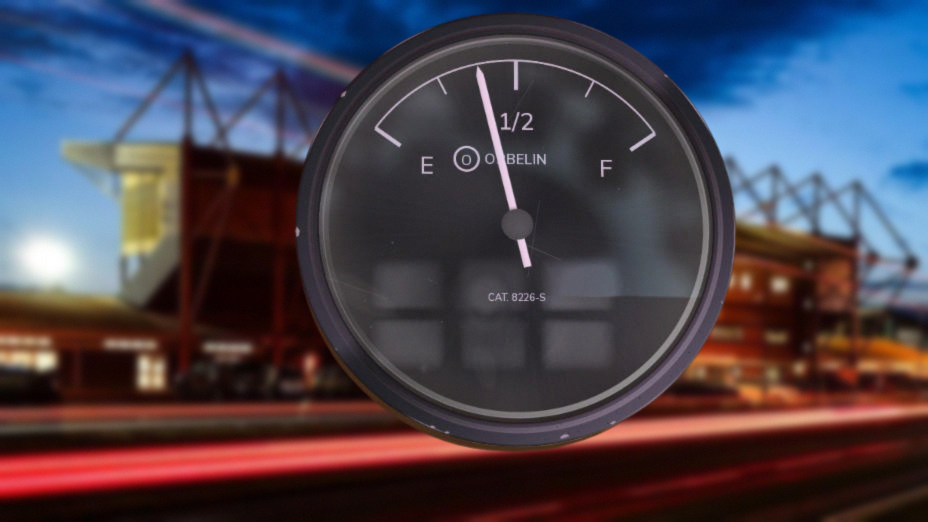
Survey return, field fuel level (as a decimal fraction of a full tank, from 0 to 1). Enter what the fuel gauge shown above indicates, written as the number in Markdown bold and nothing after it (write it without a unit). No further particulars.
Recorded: **0.375**
